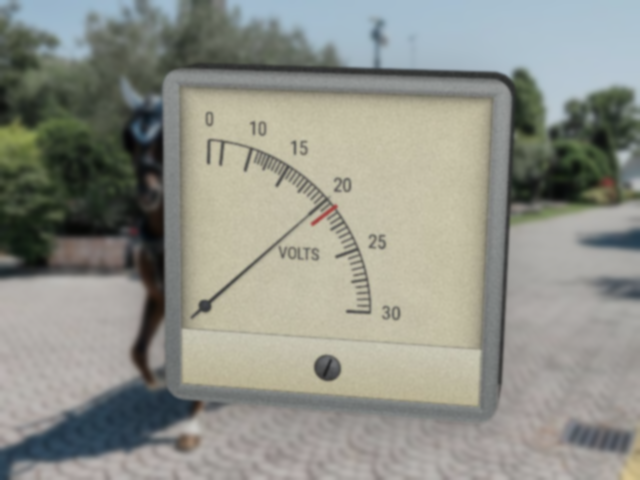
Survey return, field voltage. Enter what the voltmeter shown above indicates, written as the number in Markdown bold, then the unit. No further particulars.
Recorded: **20** V
